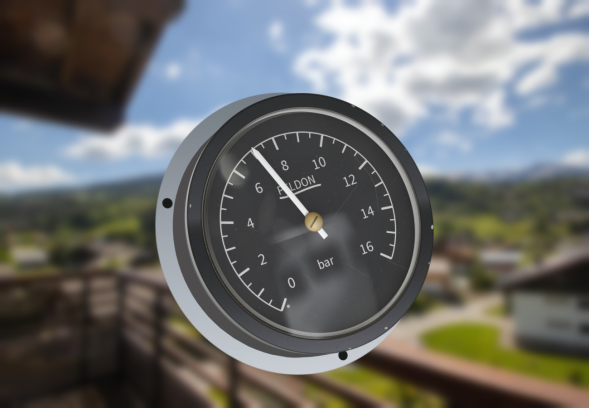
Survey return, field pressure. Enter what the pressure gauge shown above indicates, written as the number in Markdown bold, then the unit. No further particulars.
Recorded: **7** bar
